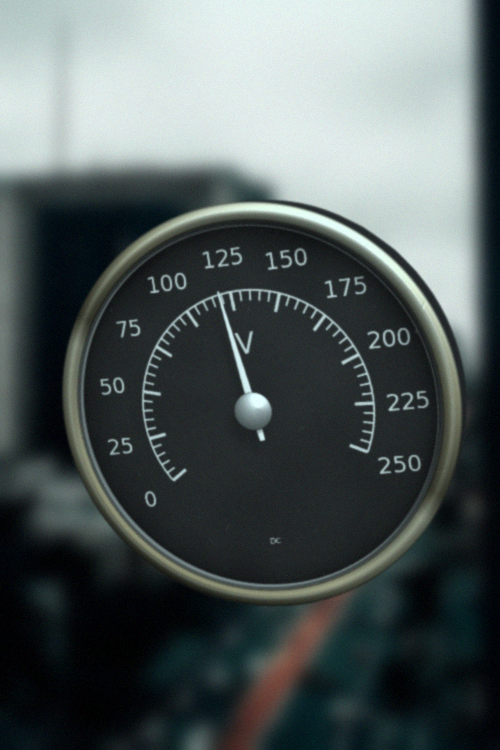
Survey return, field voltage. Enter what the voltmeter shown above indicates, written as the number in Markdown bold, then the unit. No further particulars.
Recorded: **120** V
